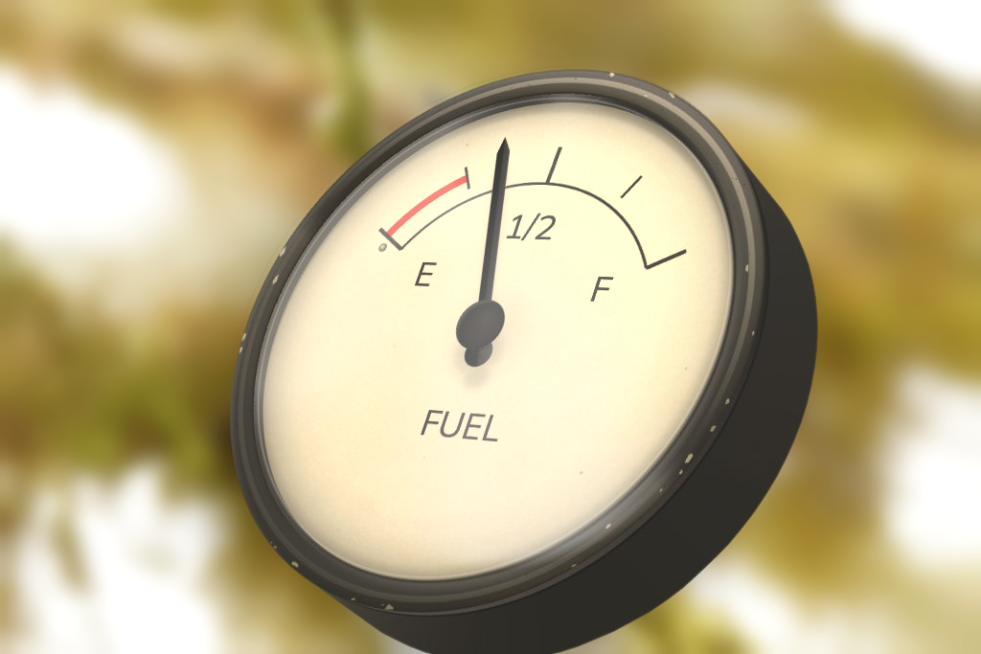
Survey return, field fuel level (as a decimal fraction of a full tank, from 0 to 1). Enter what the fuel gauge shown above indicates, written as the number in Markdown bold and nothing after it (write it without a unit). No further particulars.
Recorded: **0.375**
